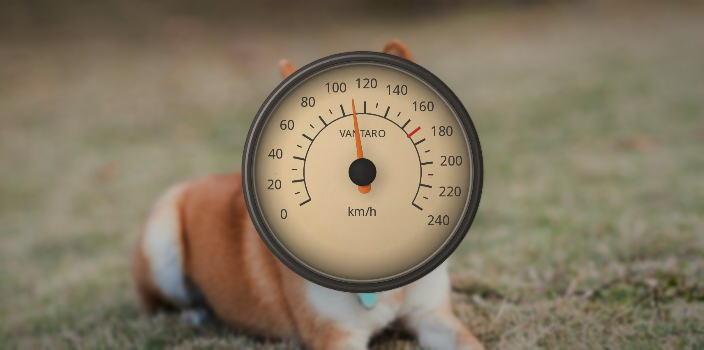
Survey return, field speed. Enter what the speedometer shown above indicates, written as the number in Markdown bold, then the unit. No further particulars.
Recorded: **110** km/h
